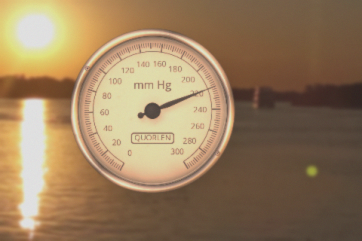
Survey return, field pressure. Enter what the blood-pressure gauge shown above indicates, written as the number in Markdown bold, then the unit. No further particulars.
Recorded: **220** mmHg
